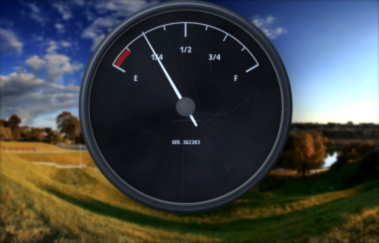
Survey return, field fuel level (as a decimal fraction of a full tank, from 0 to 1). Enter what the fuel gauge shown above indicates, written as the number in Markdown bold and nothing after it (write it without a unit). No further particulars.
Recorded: **0.25**
